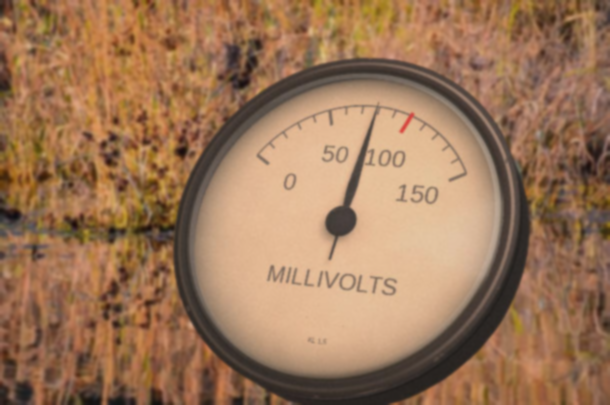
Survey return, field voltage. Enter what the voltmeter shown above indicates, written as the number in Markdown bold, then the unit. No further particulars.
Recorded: **80** mV
